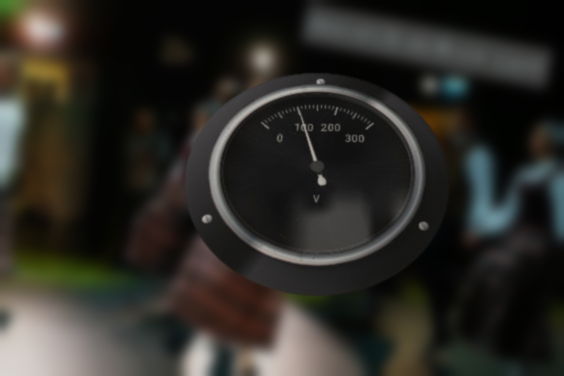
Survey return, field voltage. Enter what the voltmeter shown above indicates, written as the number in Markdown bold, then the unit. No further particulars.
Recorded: **100** V
